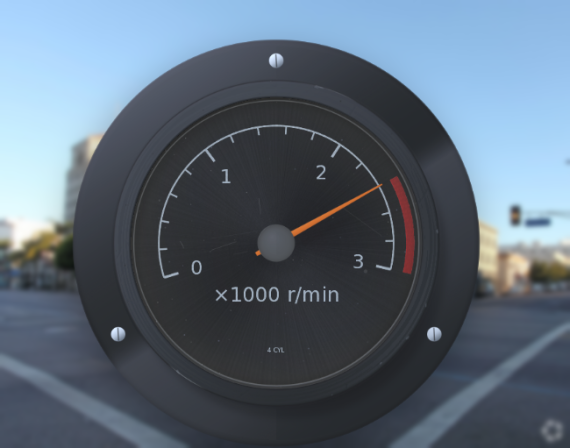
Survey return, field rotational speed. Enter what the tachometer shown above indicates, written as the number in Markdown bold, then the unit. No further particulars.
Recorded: **2400** rpm
